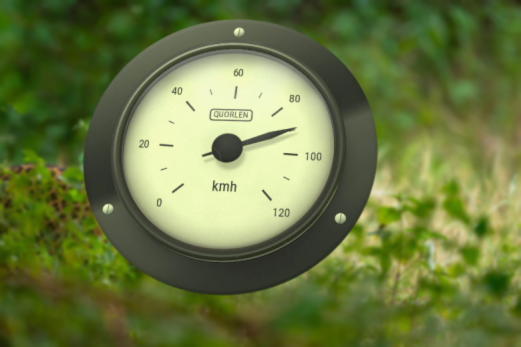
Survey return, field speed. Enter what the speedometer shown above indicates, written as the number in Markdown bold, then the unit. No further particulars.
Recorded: **90** km/h
